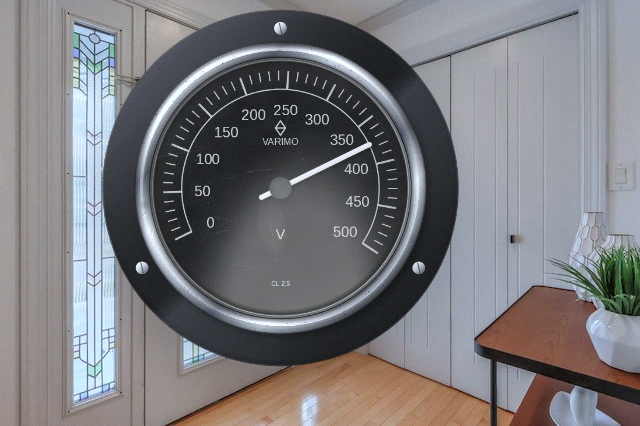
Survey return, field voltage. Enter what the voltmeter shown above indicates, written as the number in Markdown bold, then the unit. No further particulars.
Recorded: **375** V
